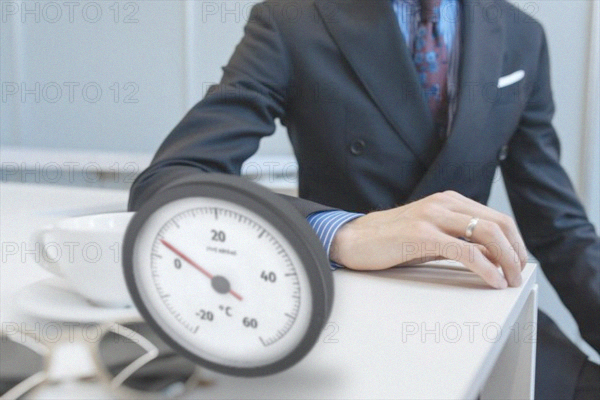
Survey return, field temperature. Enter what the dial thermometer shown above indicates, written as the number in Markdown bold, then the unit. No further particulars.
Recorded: **5** °C
